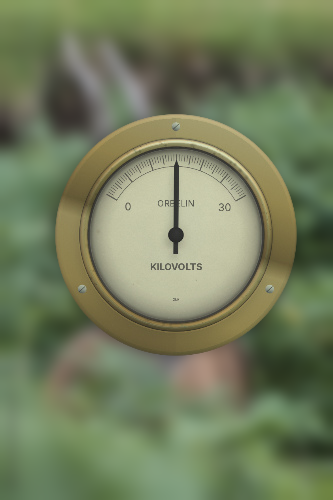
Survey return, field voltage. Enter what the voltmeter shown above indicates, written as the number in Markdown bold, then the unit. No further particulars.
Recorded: **15** kV
